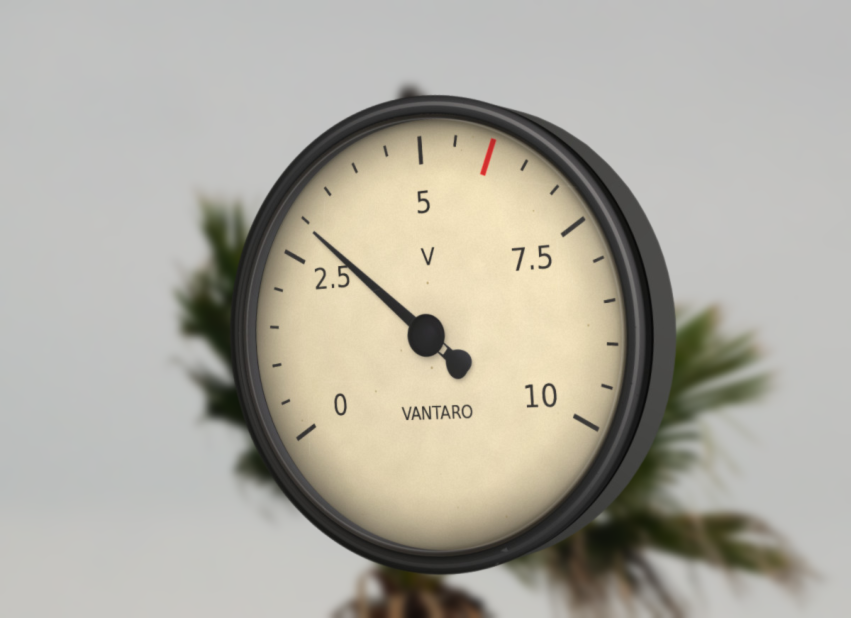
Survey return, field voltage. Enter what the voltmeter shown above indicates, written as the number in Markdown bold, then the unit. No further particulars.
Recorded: **3** V
